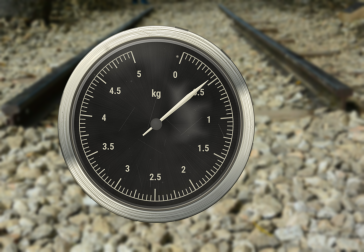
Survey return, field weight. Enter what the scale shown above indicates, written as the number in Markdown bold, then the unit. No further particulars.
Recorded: **0.45** kg
